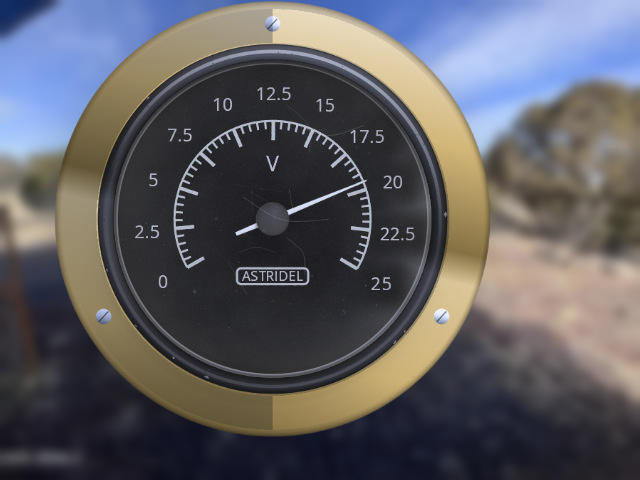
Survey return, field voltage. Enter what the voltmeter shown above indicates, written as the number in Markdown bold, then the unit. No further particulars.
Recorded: **19.5** V
